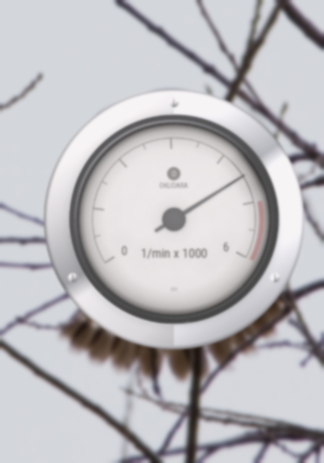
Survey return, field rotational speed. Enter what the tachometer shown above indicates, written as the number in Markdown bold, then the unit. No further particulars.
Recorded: **4500** rpm
